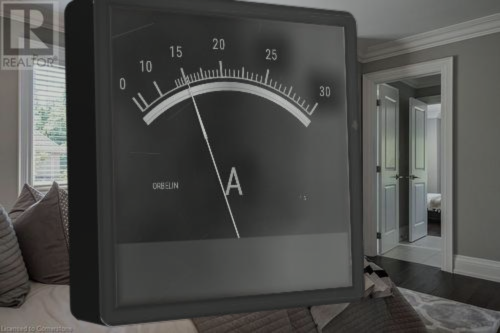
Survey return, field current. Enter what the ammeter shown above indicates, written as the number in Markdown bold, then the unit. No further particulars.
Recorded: **15** A
